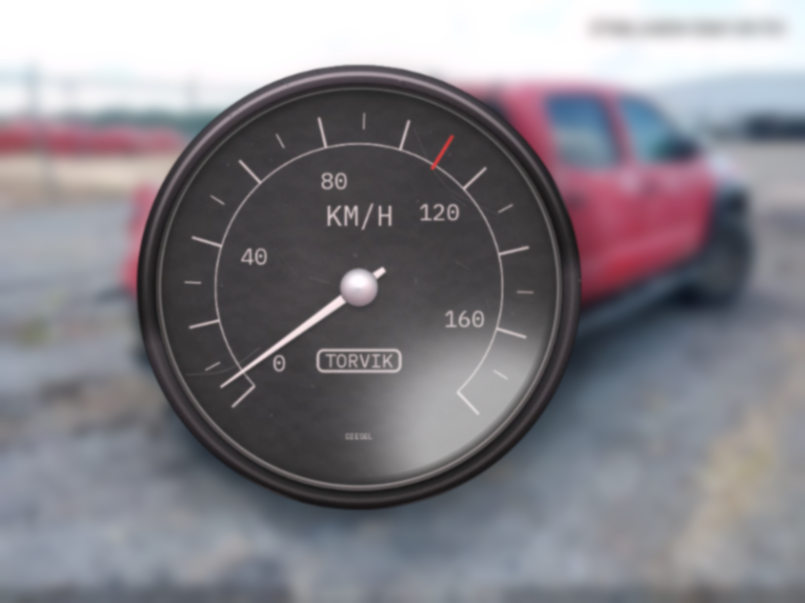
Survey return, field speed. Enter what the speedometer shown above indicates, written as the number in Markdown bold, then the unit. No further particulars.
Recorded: **5** km/h
